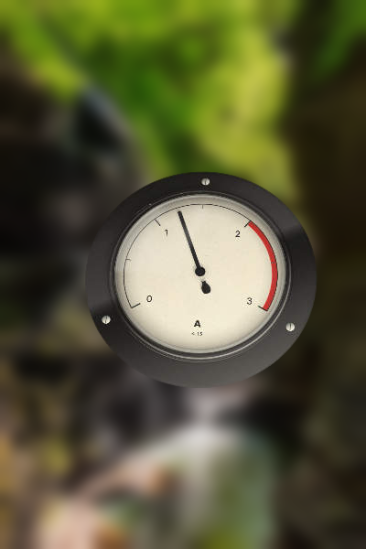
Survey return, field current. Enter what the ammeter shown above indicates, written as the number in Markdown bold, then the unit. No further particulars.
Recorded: **1.25** A
